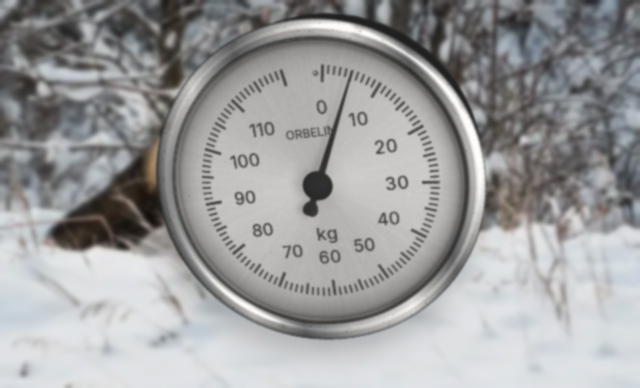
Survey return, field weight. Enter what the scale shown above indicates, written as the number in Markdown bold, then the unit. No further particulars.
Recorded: **5** kg
